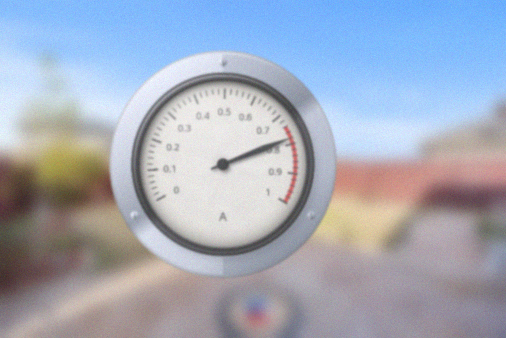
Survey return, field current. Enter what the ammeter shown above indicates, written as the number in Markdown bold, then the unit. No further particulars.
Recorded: **0.78** A
